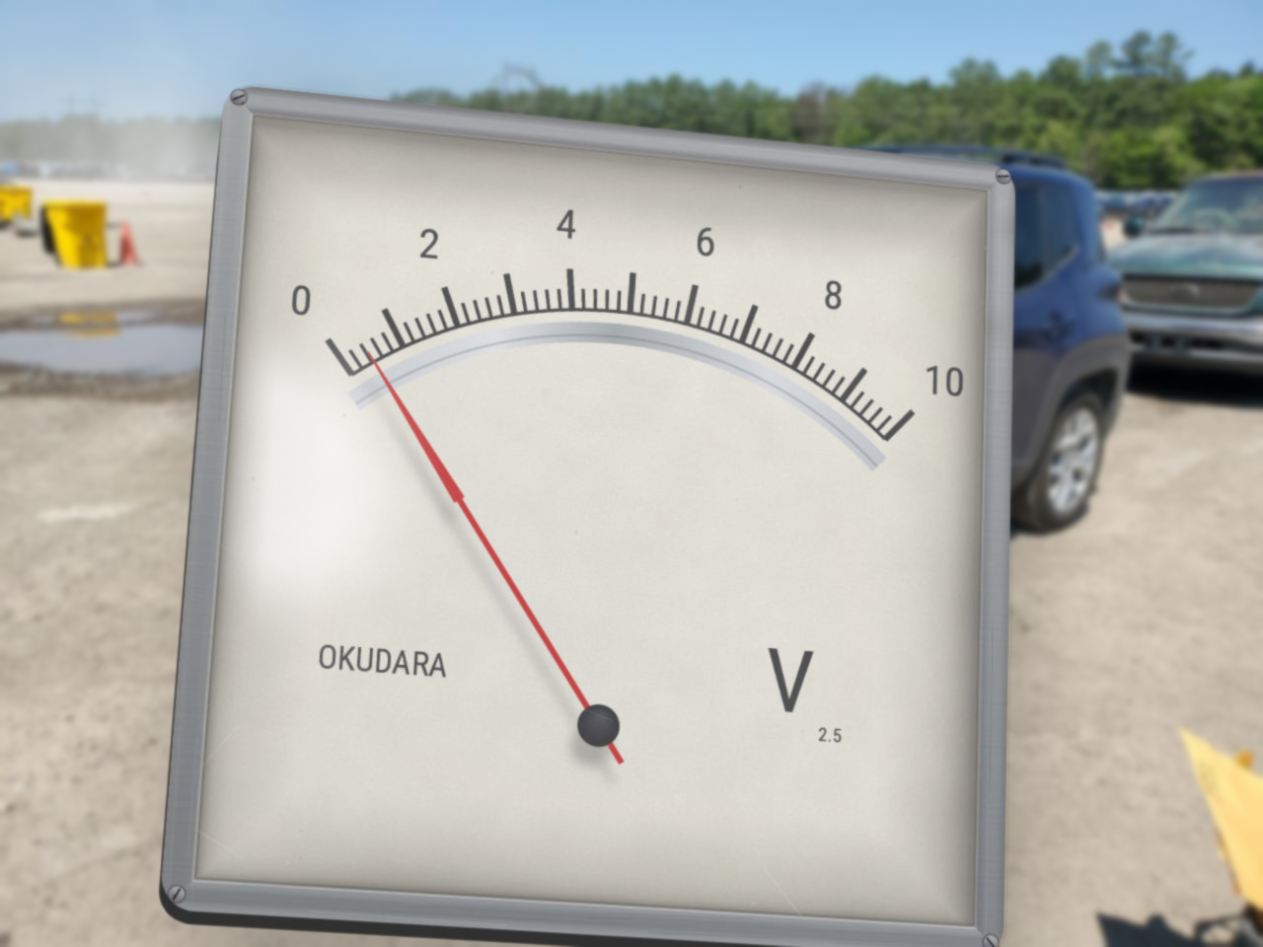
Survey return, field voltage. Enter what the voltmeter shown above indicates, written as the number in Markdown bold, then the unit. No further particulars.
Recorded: **0.4** V
